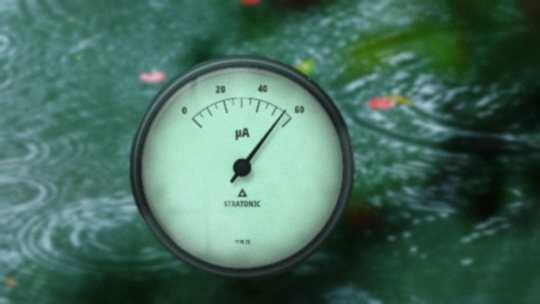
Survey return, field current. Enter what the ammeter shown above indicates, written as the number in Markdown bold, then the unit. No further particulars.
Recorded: **55** µA
